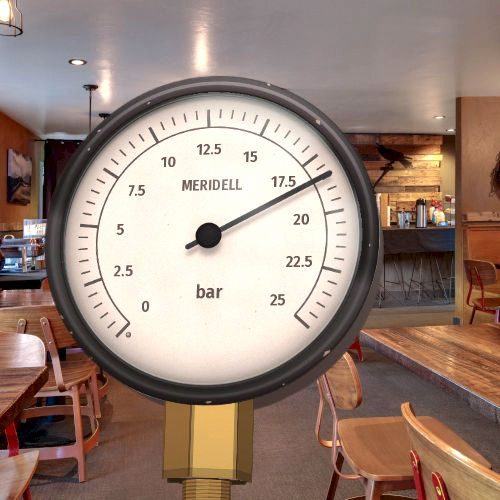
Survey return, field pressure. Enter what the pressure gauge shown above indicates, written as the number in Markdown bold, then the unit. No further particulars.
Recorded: **18.5** bar
